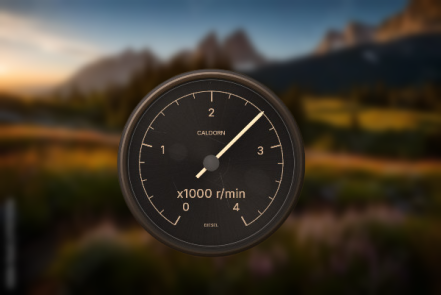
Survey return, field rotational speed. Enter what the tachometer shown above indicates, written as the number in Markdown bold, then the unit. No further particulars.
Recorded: **2600** rpm
